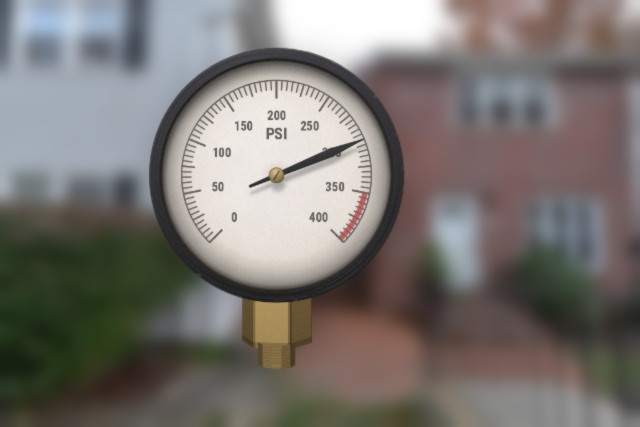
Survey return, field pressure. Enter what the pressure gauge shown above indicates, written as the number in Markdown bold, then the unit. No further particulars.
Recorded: **300** psi
